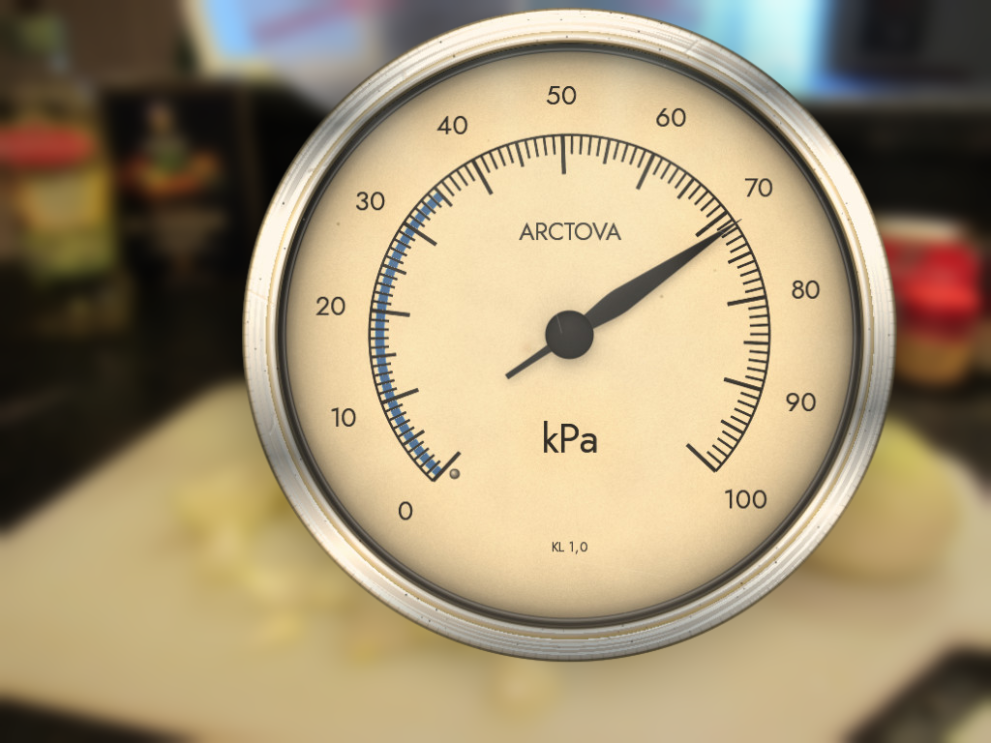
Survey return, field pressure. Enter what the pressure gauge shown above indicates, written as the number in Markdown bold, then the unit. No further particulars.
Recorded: **71.5** kPa
